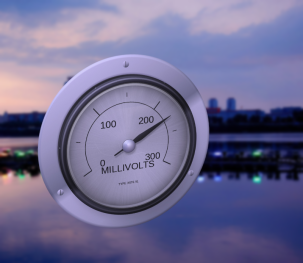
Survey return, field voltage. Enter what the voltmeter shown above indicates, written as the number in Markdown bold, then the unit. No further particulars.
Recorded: **225** mV
